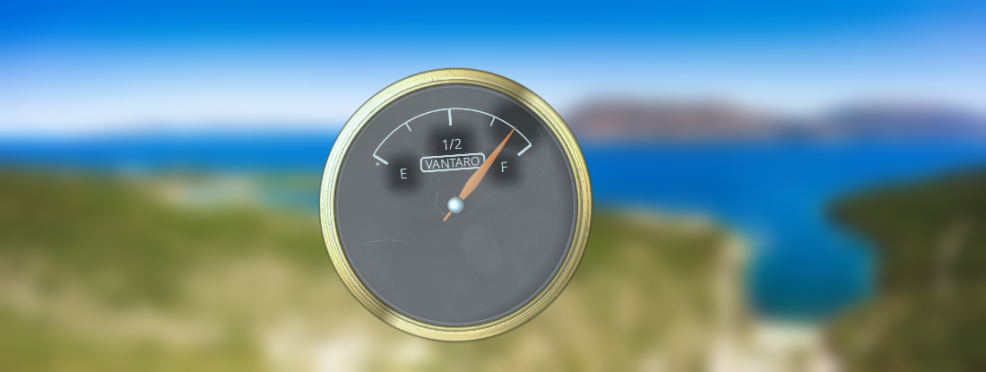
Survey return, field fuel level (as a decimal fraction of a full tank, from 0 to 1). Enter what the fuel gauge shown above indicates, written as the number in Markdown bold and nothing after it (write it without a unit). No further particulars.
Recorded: **0.875**
